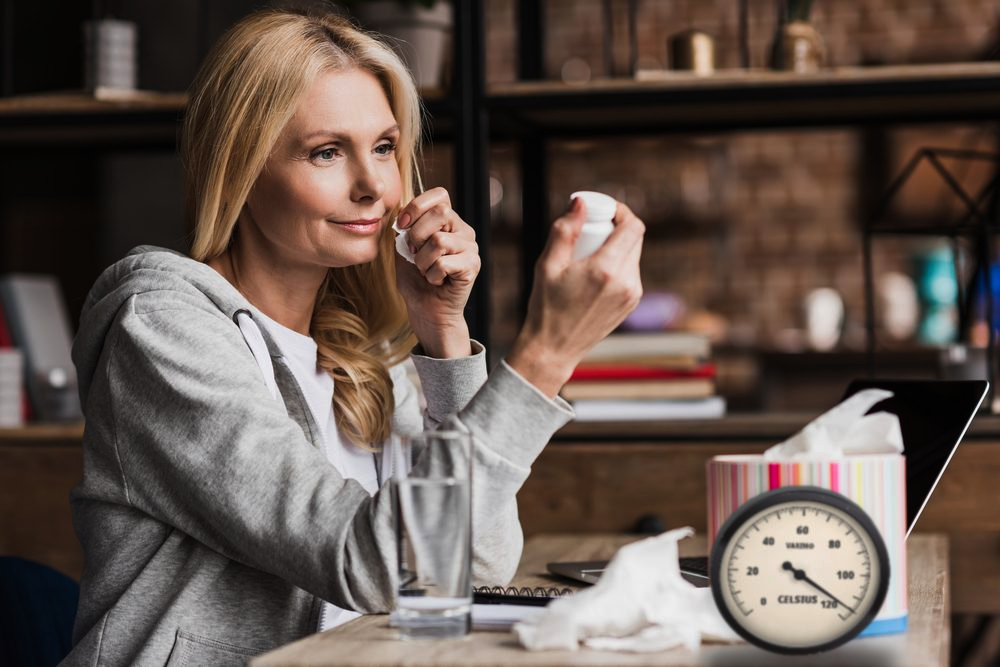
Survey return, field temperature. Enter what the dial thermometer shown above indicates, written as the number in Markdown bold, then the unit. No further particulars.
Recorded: **115** °C
